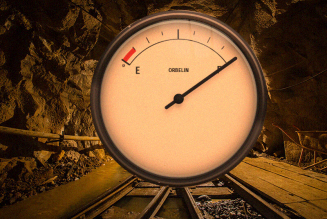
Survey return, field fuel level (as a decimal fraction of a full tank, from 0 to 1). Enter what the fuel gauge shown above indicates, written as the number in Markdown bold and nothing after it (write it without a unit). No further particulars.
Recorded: **1**
